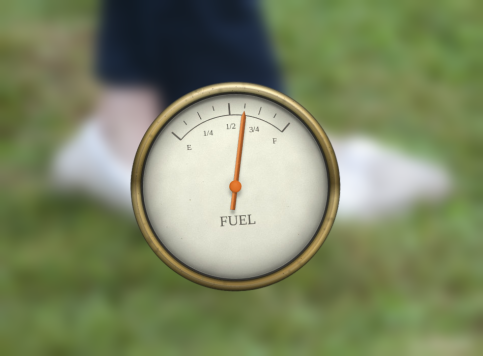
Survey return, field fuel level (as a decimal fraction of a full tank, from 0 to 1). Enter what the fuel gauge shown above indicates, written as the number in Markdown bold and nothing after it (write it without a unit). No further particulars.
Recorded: **0.625**
